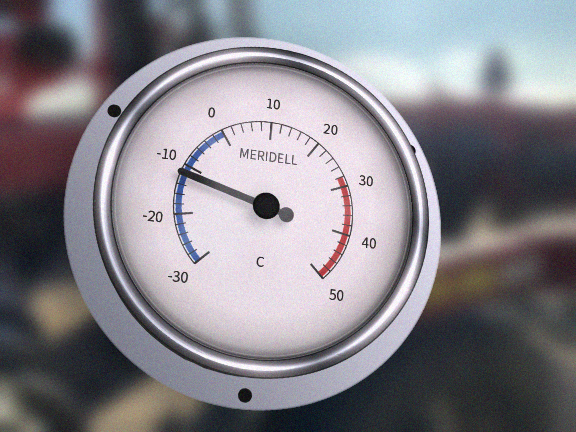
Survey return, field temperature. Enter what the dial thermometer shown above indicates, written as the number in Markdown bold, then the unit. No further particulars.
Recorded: **-12** °C
